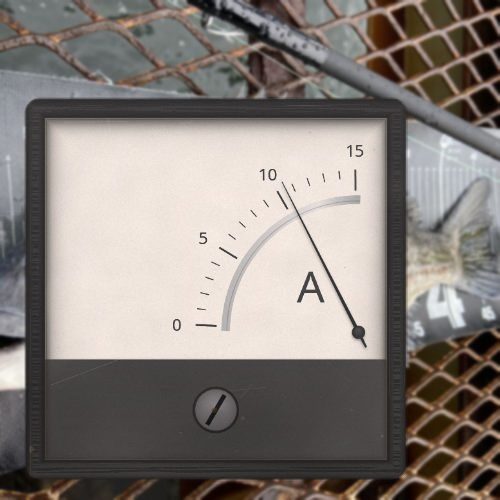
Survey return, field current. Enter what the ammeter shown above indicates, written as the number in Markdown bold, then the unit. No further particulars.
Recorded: **10.5** A
